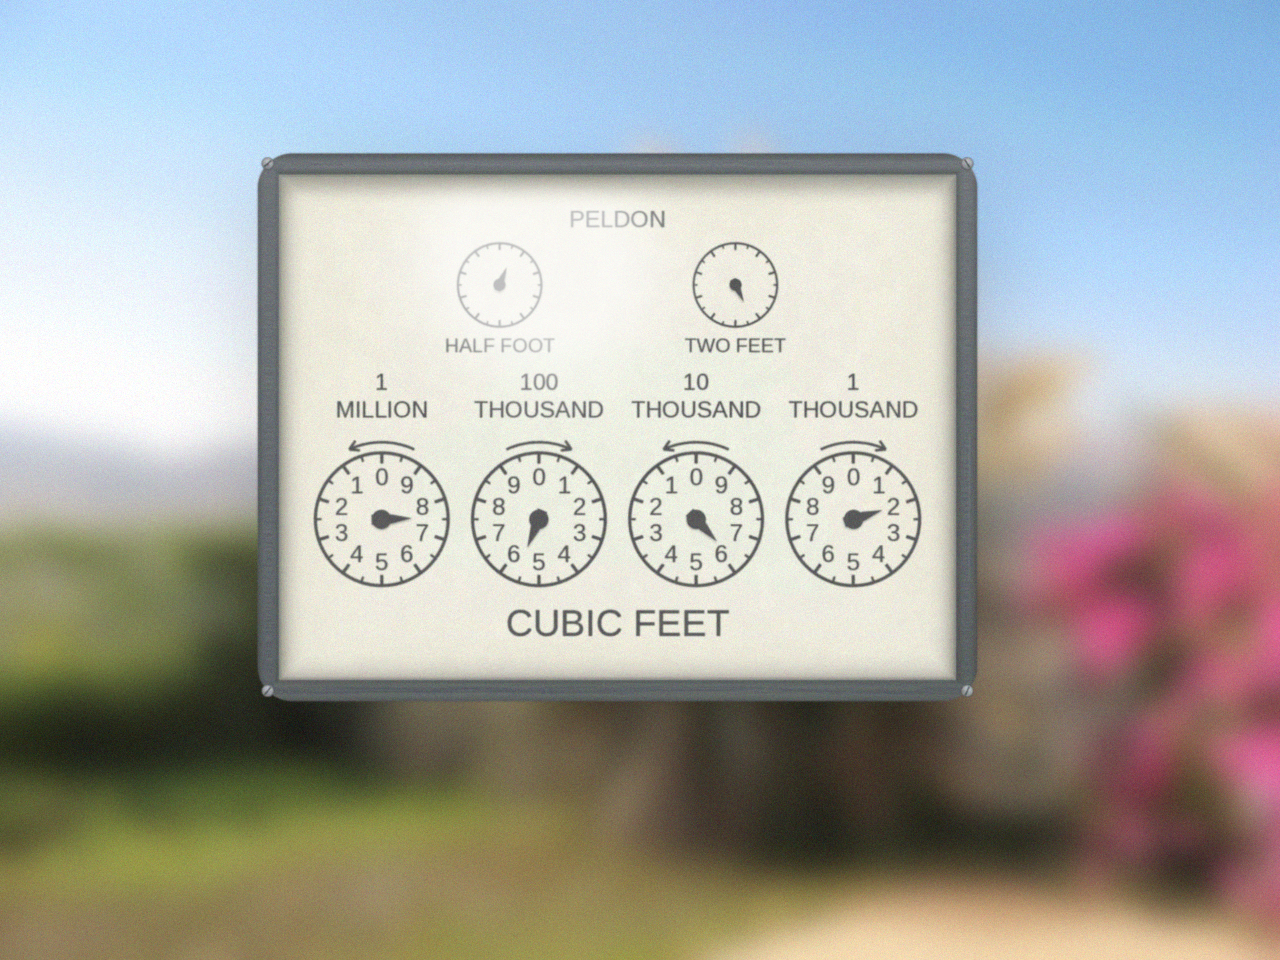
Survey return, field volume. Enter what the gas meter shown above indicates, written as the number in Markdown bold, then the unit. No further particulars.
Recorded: **756200** ft³
